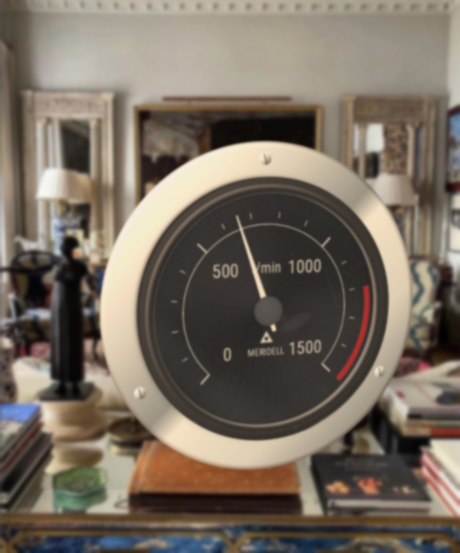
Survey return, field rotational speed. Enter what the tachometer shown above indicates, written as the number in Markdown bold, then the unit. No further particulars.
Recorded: **650** rpm
